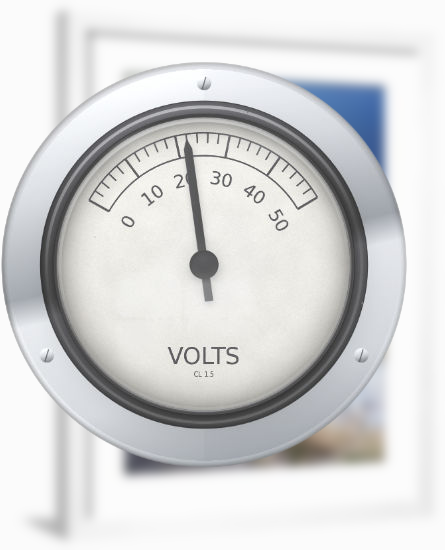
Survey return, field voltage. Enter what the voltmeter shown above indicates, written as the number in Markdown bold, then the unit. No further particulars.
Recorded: **22** V
